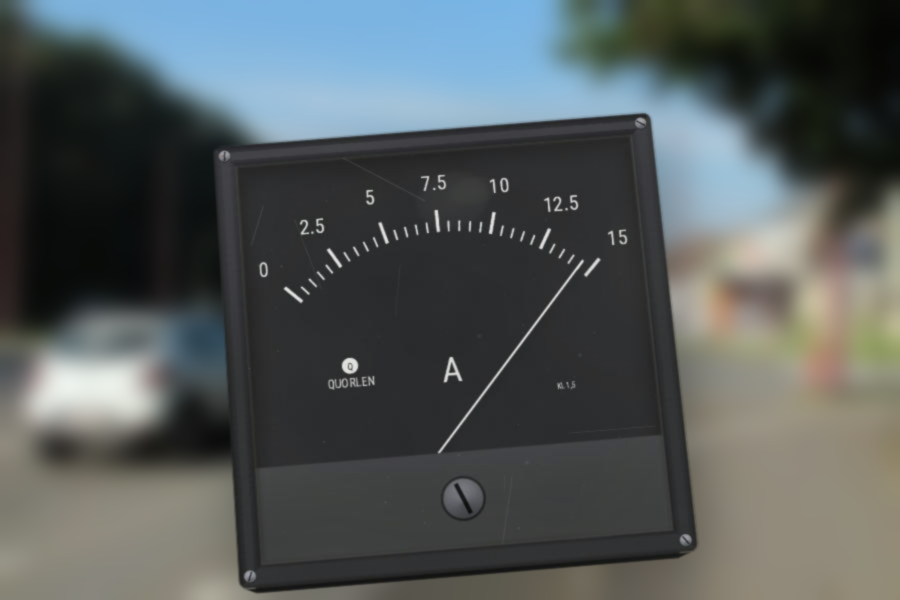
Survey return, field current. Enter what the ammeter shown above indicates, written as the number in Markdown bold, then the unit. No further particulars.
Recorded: **14.5** A
